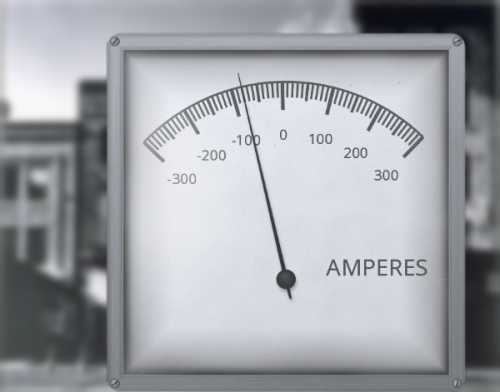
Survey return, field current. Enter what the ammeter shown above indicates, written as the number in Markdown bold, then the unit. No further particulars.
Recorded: **-80** A
